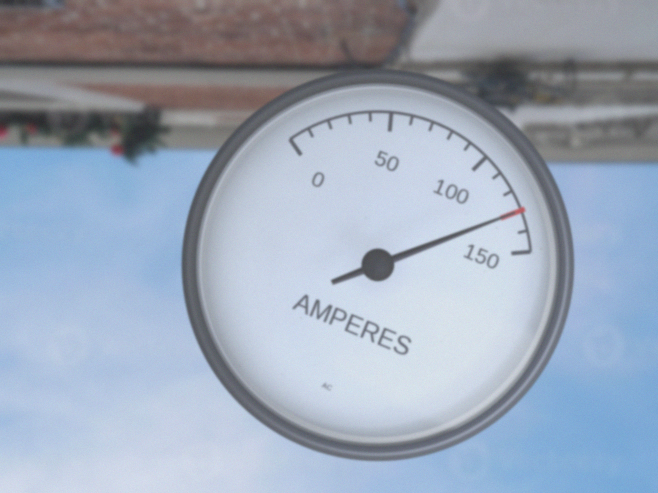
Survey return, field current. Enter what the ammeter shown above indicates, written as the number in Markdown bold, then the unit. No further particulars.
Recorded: **130** A
